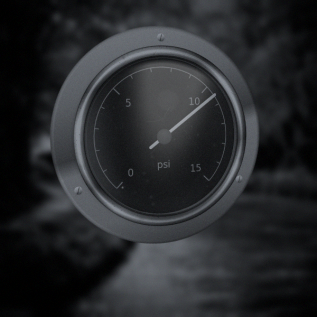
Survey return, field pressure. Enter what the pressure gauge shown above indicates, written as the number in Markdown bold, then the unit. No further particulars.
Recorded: **10.5** psi
